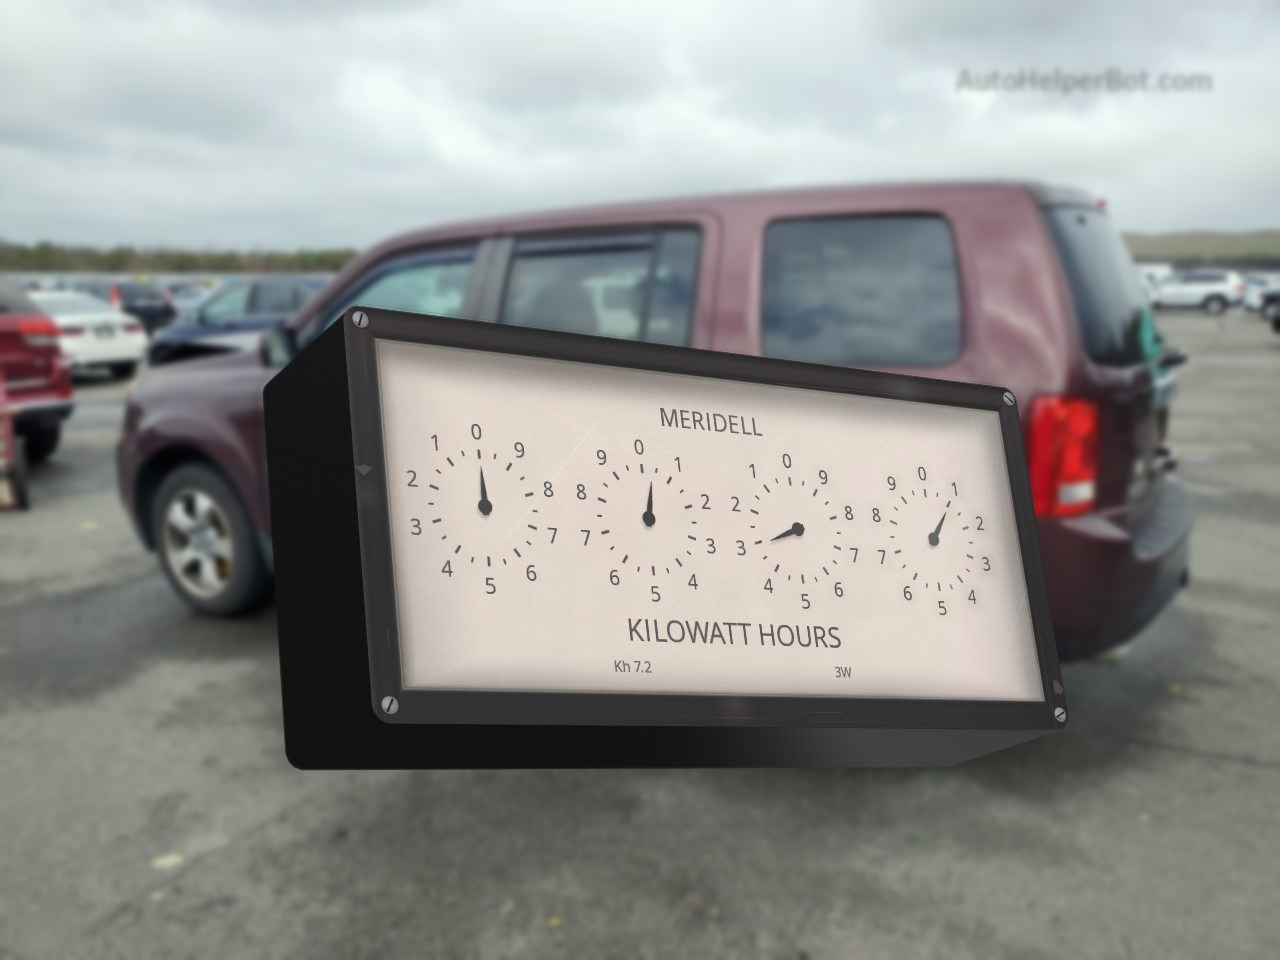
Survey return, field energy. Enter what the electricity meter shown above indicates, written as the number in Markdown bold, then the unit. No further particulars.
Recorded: **31** kWh
